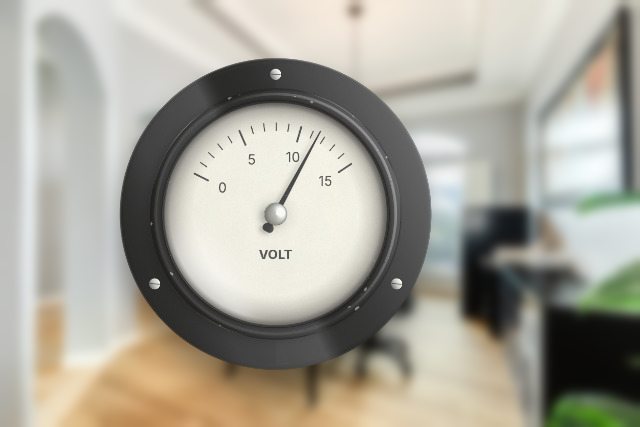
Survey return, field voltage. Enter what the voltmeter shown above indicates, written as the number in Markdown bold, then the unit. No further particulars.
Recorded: **11.5** V
